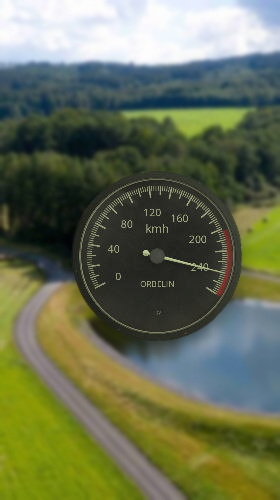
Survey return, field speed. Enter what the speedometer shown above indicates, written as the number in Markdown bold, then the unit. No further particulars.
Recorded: **240** km/h
